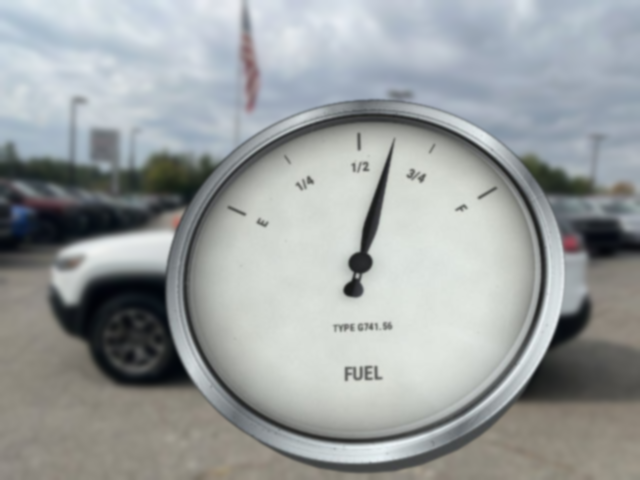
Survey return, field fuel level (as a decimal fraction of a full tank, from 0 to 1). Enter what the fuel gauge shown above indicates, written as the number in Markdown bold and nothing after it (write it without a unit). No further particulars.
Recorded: **0.625**
